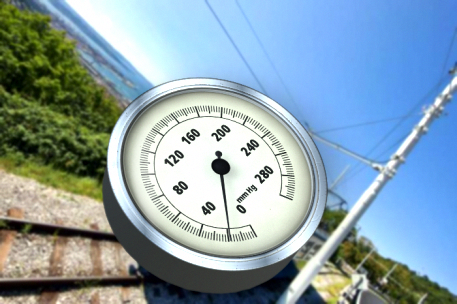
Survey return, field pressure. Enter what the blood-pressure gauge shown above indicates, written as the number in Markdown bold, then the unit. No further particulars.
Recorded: **20** mmHg
